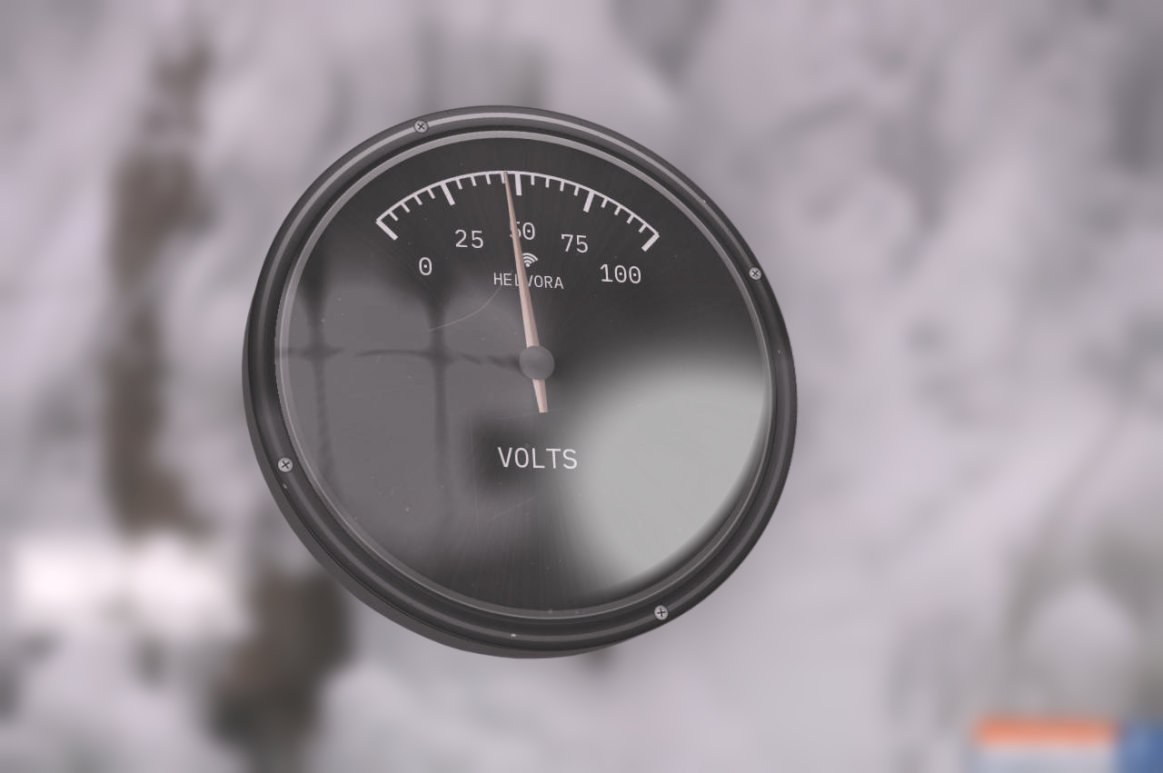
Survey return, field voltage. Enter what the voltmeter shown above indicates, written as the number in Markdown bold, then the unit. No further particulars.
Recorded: **45** V
